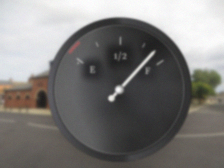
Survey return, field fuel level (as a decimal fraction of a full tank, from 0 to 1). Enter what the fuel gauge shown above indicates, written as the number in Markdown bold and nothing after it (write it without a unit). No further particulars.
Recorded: **0.875**
